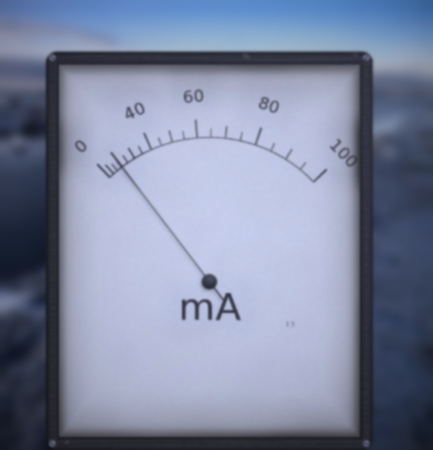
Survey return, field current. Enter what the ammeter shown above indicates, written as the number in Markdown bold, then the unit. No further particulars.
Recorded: **20** mA
